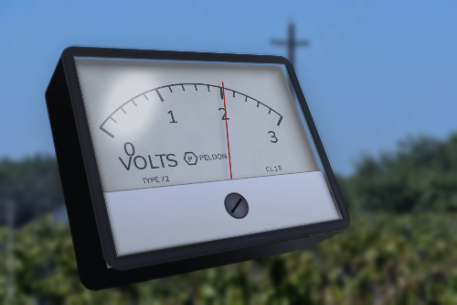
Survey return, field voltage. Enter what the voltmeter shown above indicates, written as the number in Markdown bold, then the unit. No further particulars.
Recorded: **2** V
